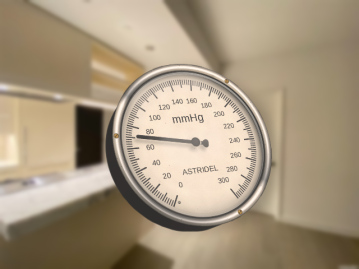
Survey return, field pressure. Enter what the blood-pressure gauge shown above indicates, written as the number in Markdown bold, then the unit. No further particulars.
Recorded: **70** mmHg
